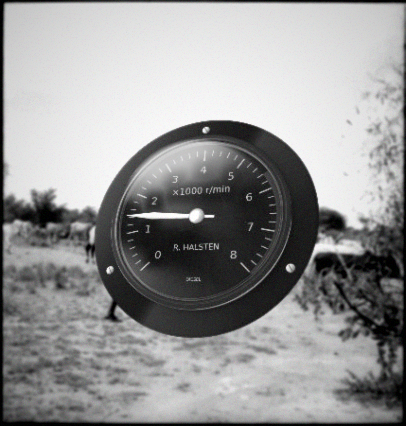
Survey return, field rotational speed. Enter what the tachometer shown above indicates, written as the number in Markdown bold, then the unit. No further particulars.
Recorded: **1400** rpm
